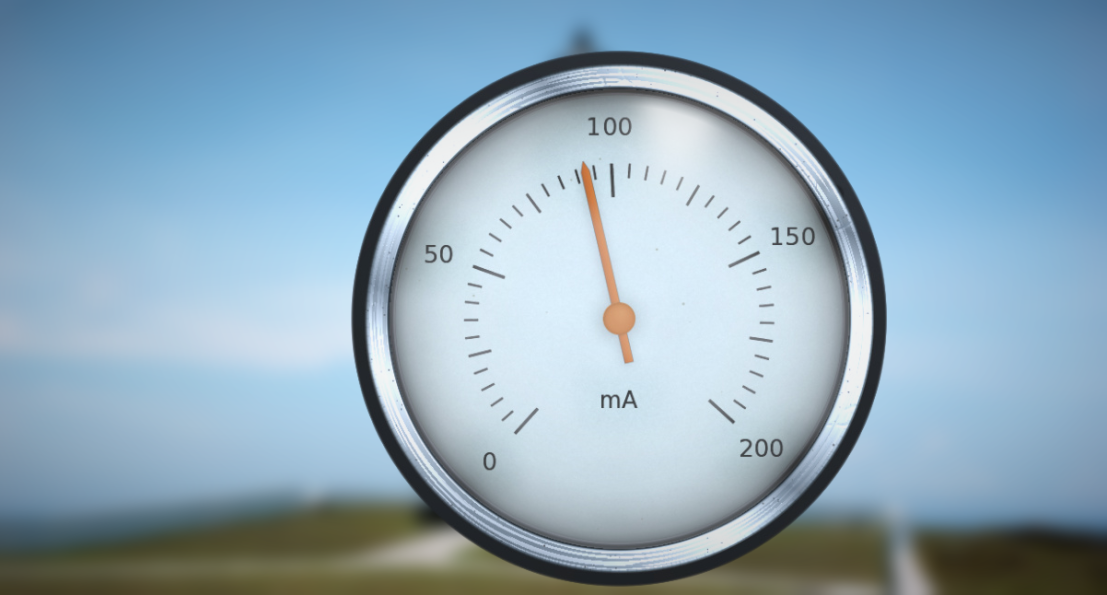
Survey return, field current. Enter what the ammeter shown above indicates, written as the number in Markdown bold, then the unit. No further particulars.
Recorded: **92.5** mA
